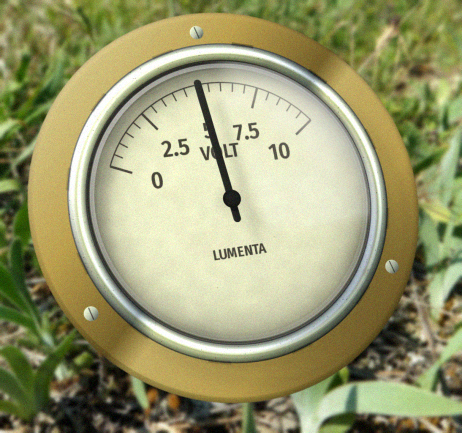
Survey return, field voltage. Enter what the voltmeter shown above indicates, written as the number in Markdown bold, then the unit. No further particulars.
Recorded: **5** V
